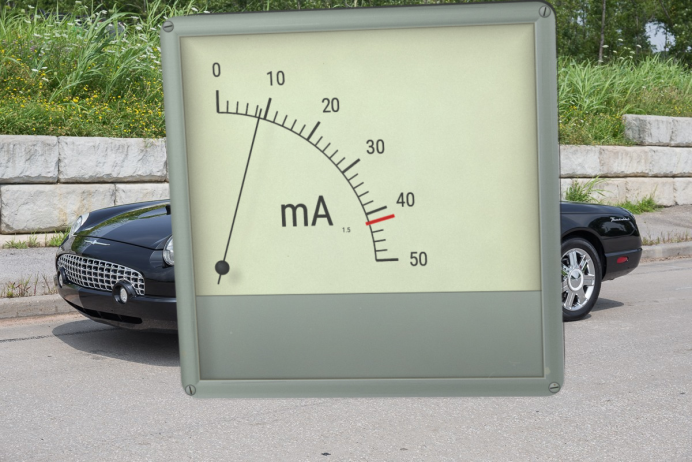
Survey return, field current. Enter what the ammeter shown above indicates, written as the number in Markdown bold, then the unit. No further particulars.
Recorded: **9** mA
